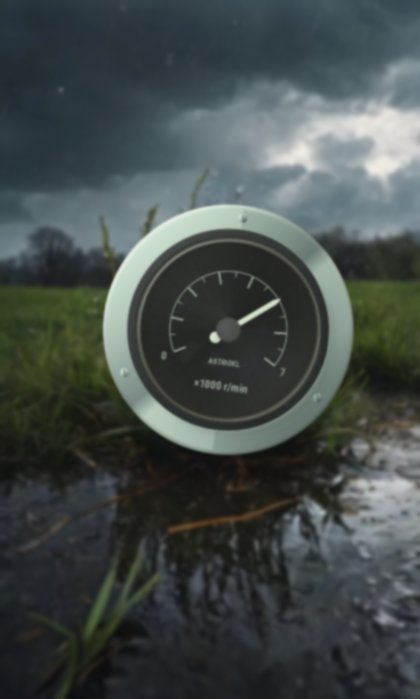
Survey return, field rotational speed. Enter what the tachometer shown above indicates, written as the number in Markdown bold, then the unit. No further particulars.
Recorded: **5000** rpm
